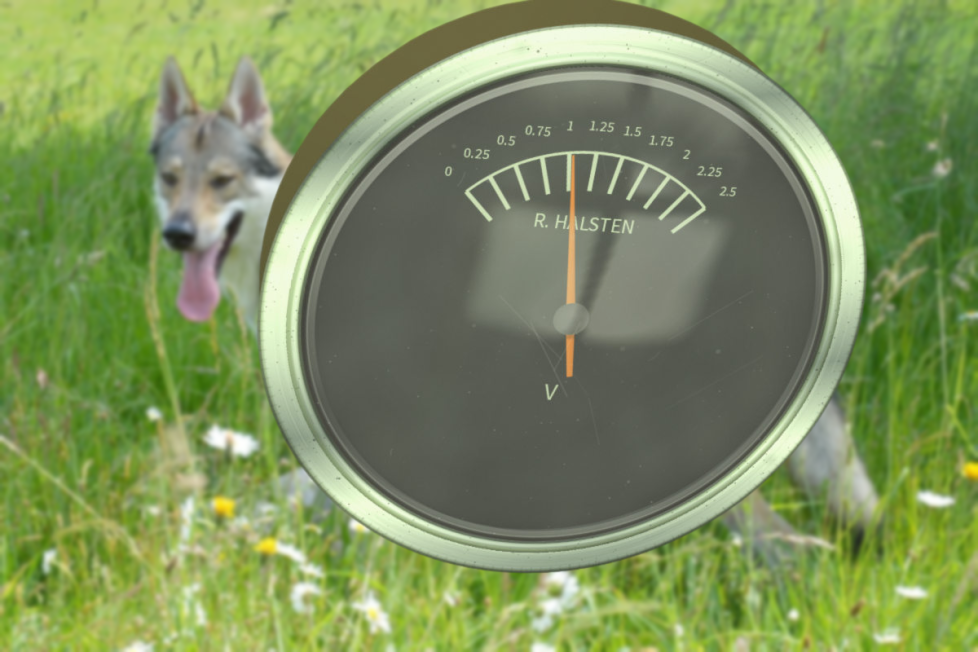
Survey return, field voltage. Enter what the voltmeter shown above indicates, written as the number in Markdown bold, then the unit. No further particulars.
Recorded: **1** V
